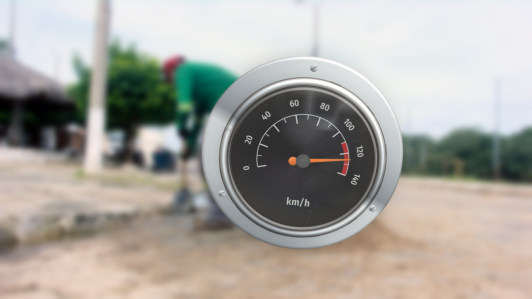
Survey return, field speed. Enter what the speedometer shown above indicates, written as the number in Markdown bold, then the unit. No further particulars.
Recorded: **125** km/h
